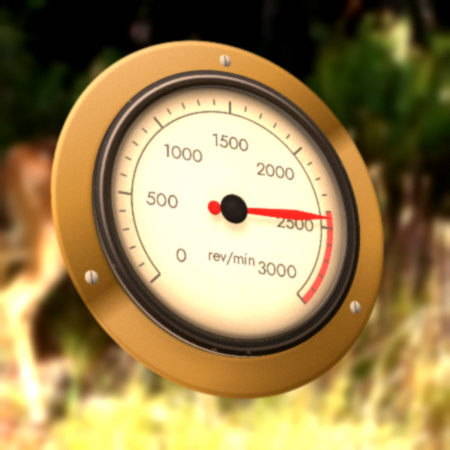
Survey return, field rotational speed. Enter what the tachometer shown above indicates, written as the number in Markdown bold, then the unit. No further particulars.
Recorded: **2450** rpm
